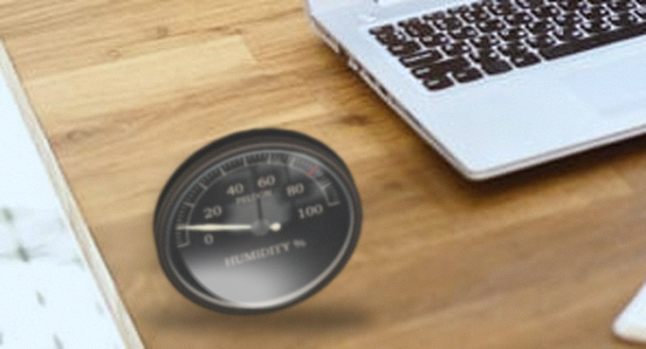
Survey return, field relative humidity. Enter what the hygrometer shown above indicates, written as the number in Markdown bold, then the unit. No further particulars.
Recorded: **10** %
